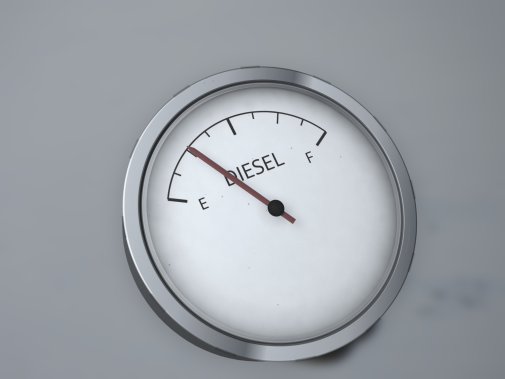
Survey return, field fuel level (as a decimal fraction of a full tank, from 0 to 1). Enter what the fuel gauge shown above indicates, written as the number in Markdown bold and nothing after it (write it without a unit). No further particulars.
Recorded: **0.25**
